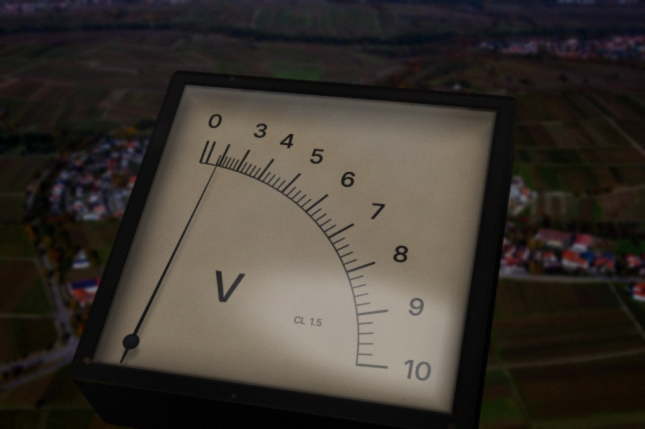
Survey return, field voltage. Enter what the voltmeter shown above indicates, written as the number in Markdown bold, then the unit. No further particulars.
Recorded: **2** V
